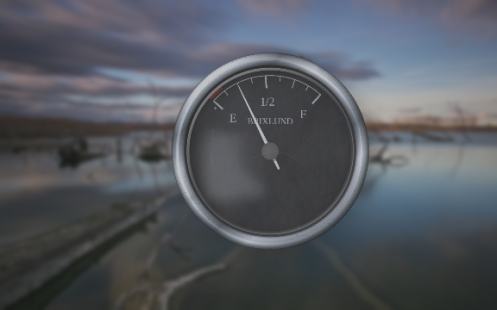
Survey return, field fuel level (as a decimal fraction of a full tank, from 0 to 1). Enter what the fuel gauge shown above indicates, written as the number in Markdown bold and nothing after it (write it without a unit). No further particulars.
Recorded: **0.25**
